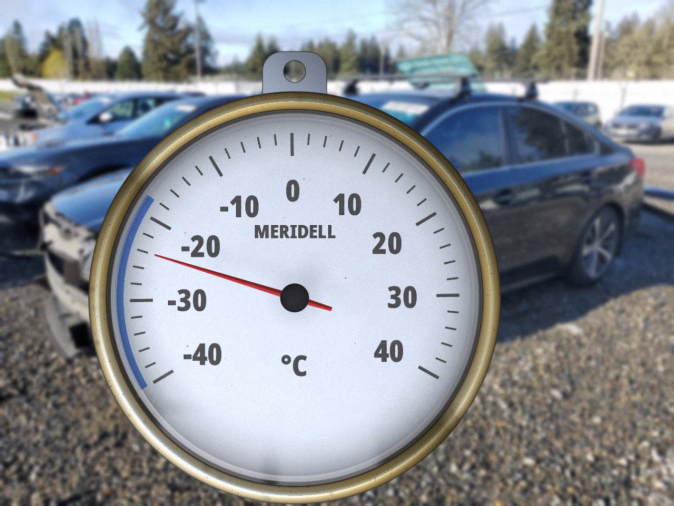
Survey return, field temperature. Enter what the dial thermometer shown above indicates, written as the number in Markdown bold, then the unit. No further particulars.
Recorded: **-24** °C
